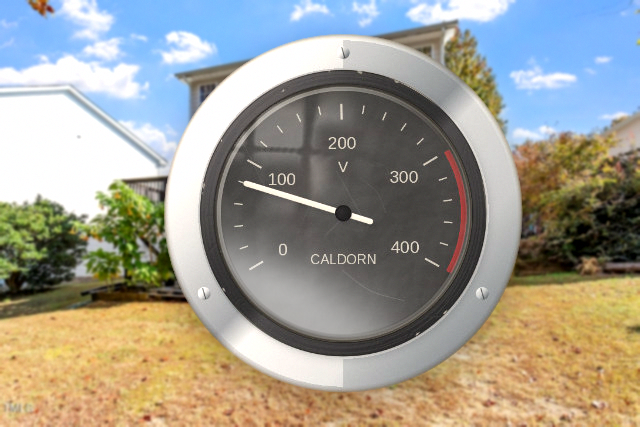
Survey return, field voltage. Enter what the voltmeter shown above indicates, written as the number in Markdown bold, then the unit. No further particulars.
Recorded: **80** V
